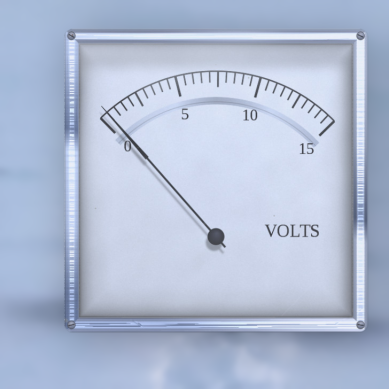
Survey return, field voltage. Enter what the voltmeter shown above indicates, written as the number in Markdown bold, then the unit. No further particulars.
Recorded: **0.5** V
